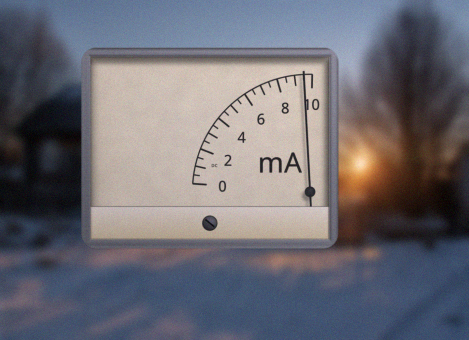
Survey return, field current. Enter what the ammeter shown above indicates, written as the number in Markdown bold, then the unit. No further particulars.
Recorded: **9.5** mA
